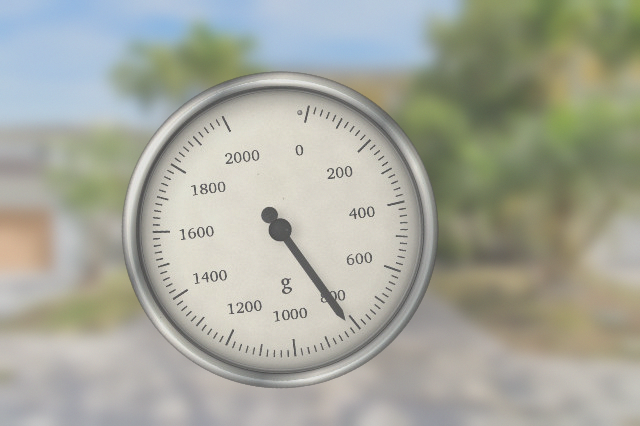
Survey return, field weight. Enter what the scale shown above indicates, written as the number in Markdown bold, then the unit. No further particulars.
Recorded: **820** g
